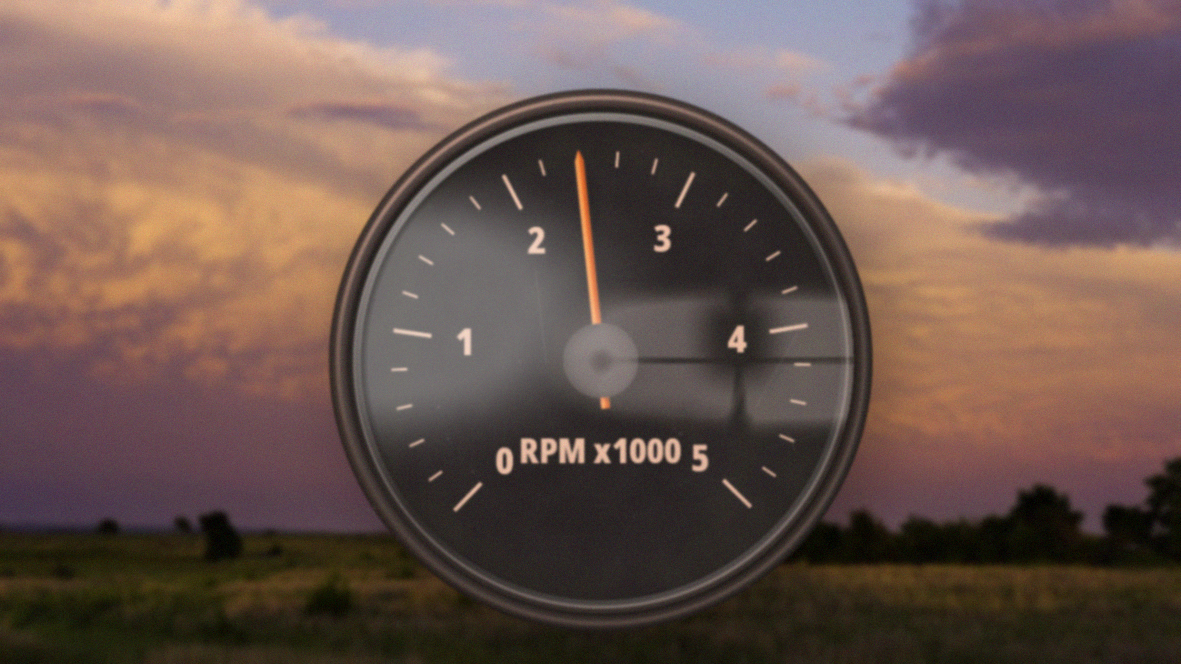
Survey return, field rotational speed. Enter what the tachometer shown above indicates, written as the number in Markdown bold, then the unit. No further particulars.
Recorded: **2400** rpm
